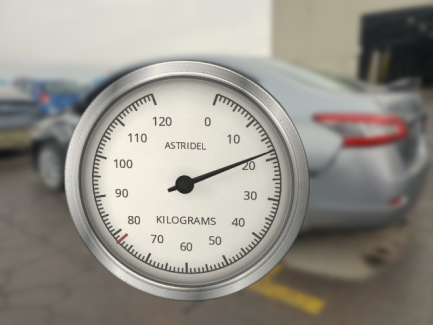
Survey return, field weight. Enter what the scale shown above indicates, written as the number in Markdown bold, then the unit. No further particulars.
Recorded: **18** kg
